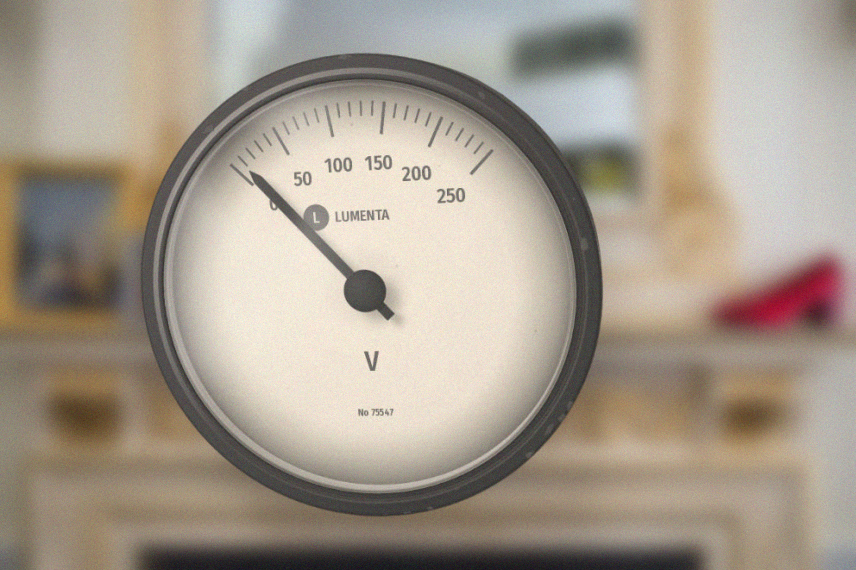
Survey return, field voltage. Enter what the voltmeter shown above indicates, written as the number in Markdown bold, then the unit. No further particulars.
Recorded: **10** V
